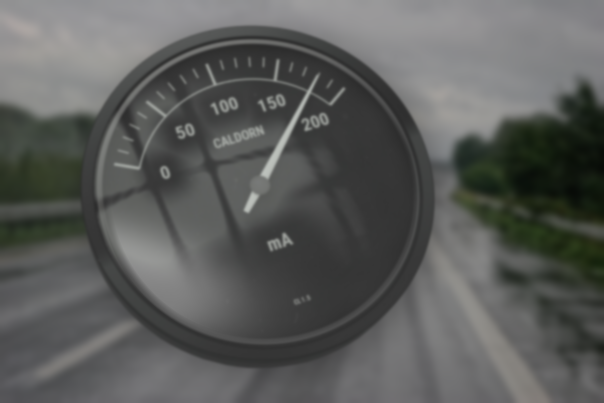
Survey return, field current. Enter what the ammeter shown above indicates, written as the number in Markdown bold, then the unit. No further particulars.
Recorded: **180** mA
